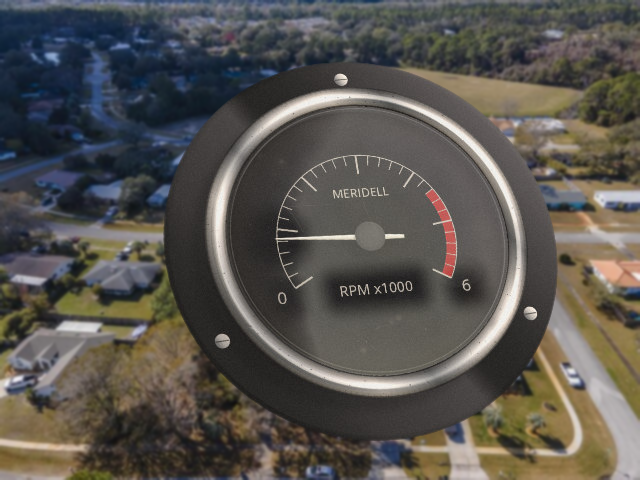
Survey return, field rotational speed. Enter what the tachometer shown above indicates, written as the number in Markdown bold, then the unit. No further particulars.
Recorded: **800** rpm
